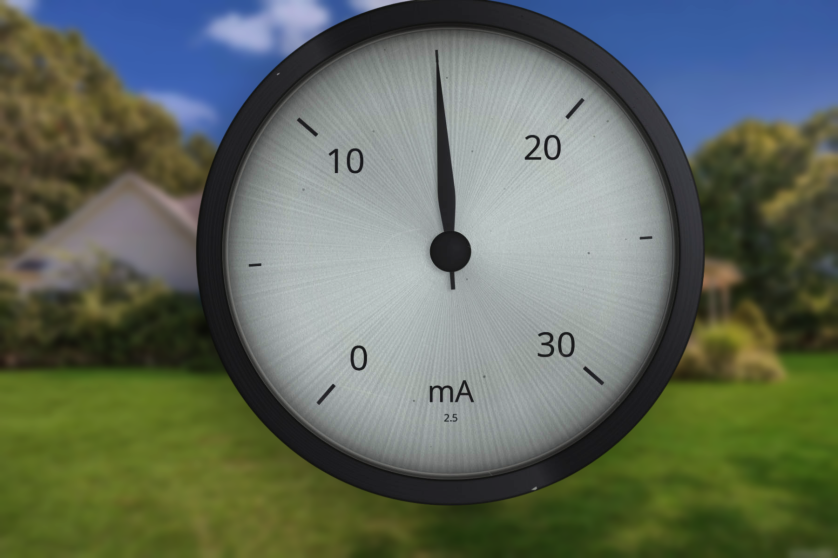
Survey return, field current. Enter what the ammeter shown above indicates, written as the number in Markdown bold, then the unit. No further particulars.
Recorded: **15** mA
